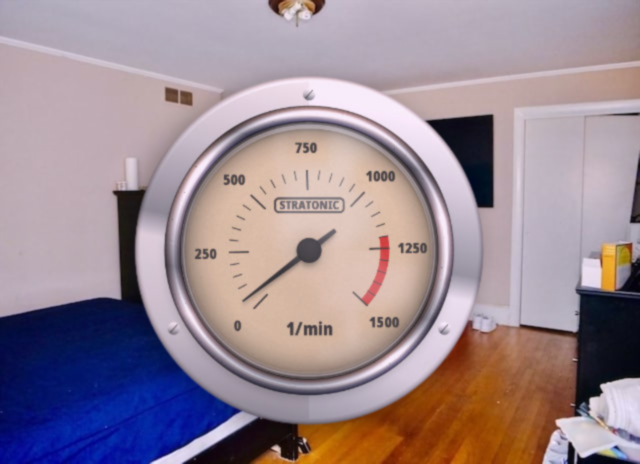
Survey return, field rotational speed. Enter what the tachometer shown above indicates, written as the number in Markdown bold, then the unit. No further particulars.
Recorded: **50** rpm
